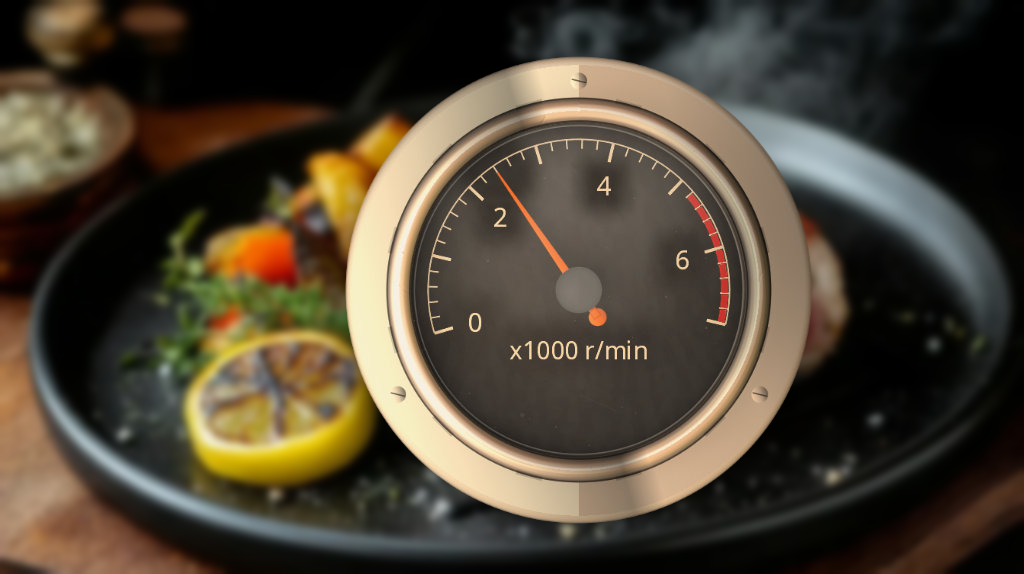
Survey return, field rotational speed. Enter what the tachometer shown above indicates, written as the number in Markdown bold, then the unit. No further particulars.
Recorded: **2400** rpm
